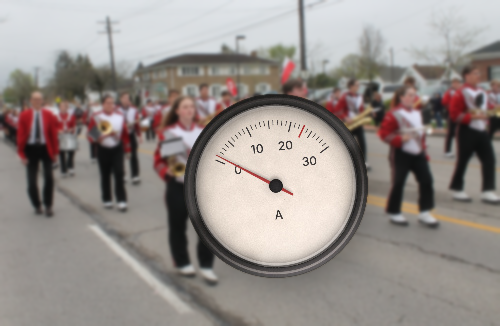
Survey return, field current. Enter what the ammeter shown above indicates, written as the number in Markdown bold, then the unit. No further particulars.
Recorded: **1** A
